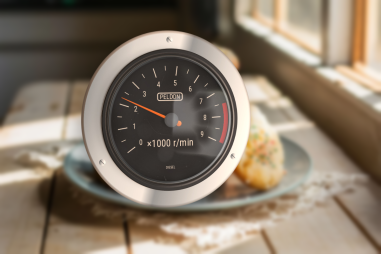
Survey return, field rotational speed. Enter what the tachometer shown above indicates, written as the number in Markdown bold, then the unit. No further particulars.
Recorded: **2250** rpm
